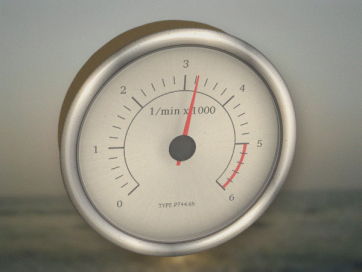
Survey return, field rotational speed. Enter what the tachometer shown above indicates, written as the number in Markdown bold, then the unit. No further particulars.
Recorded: **3200** rpm
